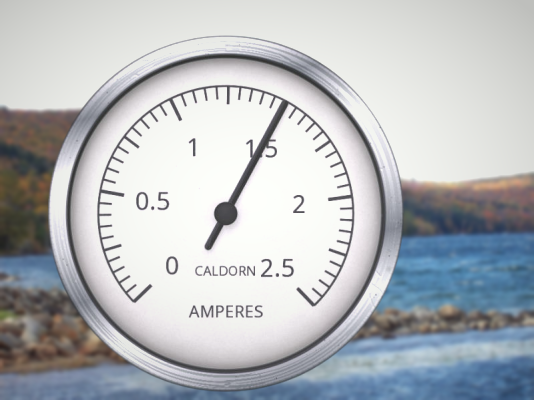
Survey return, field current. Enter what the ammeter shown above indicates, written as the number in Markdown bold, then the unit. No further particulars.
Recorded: **1.5** A
